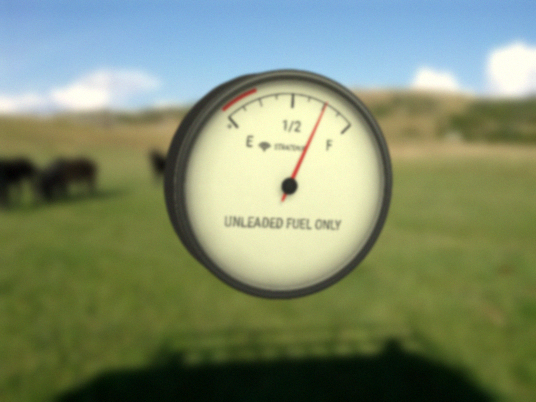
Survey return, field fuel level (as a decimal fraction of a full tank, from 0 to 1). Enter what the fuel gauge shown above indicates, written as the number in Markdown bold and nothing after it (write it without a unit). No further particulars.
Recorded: **0.75**
